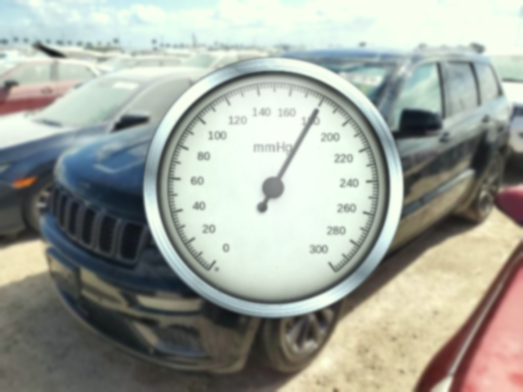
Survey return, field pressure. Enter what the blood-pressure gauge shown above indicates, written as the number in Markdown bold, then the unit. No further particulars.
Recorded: **180** mmHg
